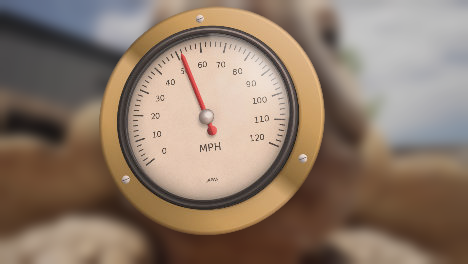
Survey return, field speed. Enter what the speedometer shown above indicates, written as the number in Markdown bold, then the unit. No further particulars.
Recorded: **52** mph
